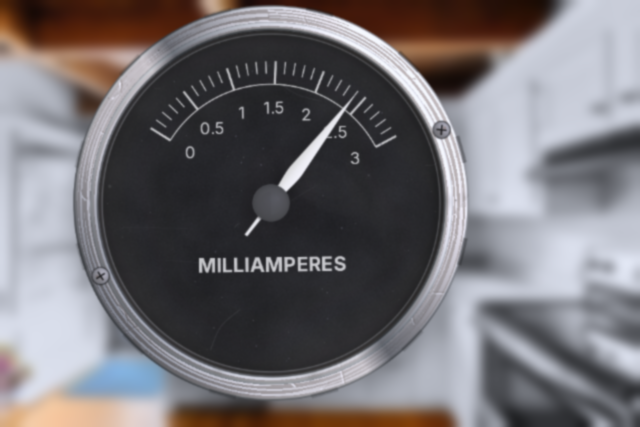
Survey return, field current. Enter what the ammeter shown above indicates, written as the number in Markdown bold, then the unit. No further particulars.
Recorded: **2.4** mA
